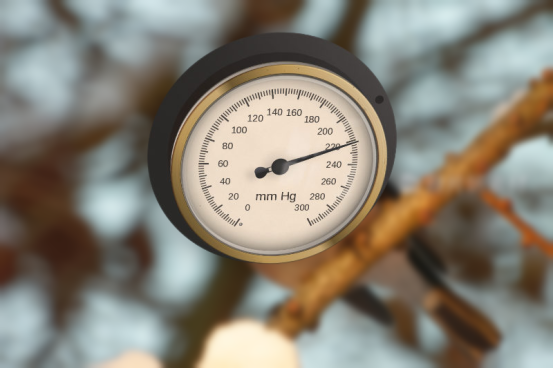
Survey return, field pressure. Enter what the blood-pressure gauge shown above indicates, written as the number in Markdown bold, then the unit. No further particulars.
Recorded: **220** mmHg
